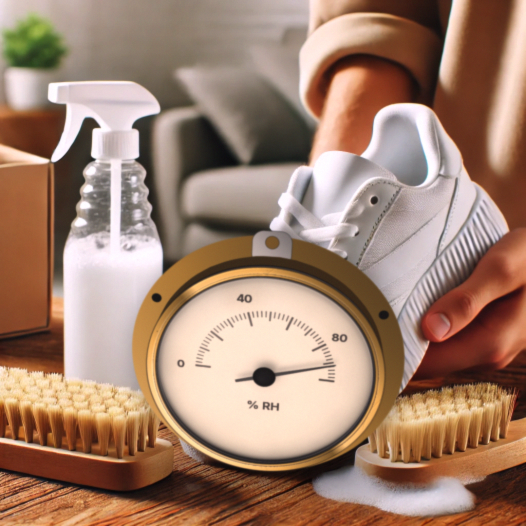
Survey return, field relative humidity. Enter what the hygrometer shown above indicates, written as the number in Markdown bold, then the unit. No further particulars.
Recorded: **90** %
